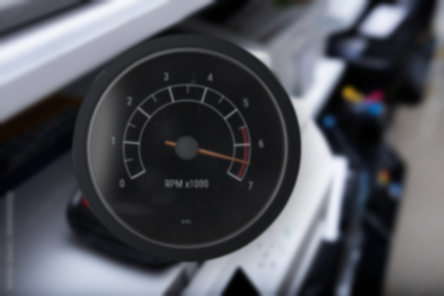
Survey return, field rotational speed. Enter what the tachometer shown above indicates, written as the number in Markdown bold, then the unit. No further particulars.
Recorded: **6500** rpm
